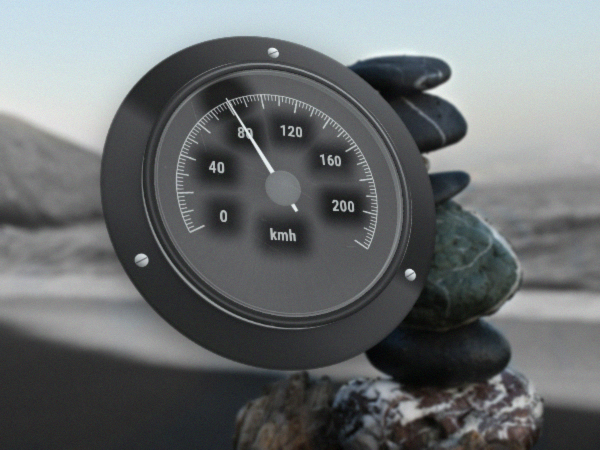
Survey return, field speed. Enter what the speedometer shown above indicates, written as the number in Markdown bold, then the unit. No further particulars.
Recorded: **80** km/h
